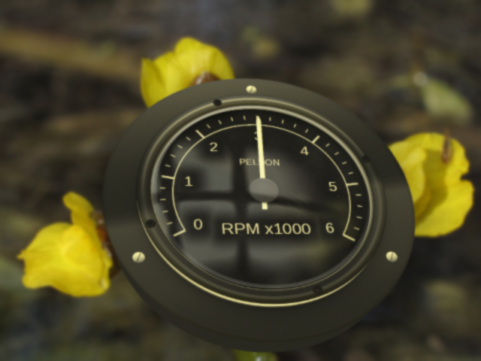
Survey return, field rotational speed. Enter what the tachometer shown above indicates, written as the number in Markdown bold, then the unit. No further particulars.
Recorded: **3000** rpm
